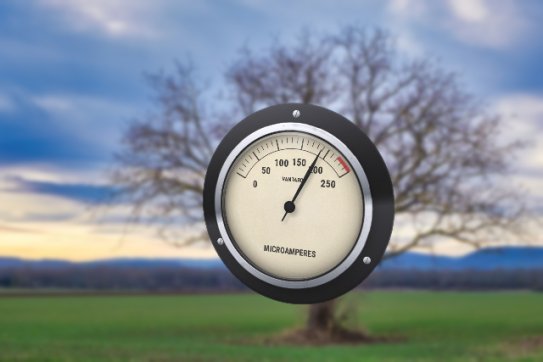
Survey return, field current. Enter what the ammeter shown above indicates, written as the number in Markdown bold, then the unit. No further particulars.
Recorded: **190** µA
